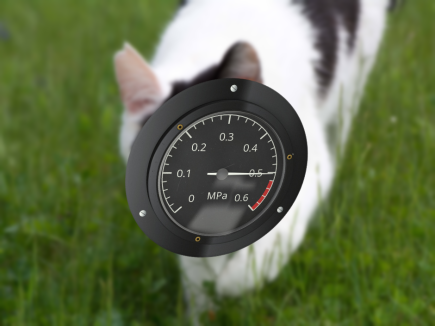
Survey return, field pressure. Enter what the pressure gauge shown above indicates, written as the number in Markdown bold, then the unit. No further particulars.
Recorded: **0.5** MPa
